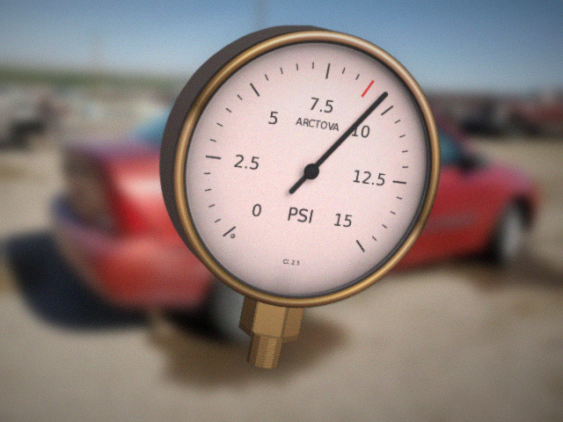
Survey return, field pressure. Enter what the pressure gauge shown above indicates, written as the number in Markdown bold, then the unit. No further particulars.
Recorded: **9.5** psi
